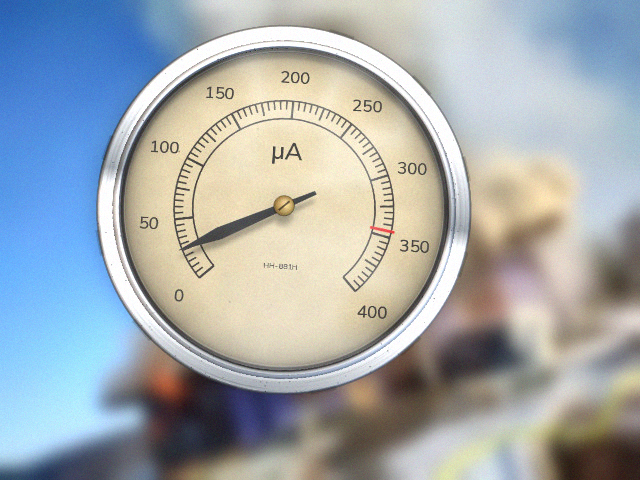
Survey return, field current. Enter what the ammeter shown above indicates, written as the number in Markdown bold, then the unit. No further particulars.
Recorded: **25** µA
